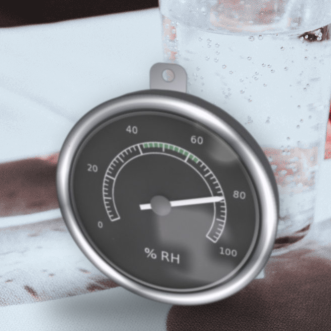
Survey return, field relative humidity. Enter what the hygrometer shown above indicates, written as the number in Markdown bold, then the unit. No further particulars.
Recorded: **80** %
